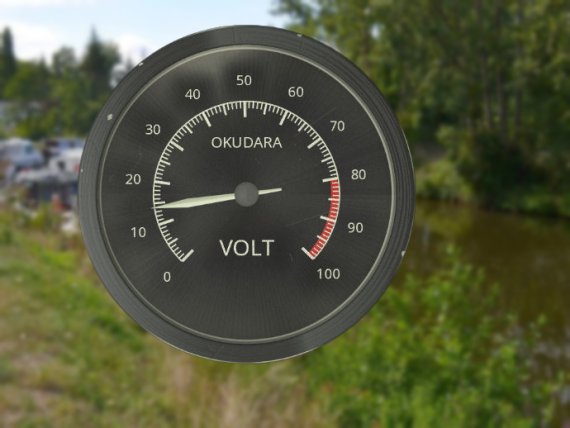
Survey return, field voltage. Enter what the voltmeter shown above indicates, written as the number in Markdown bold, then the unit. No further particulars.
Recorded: **14** V
